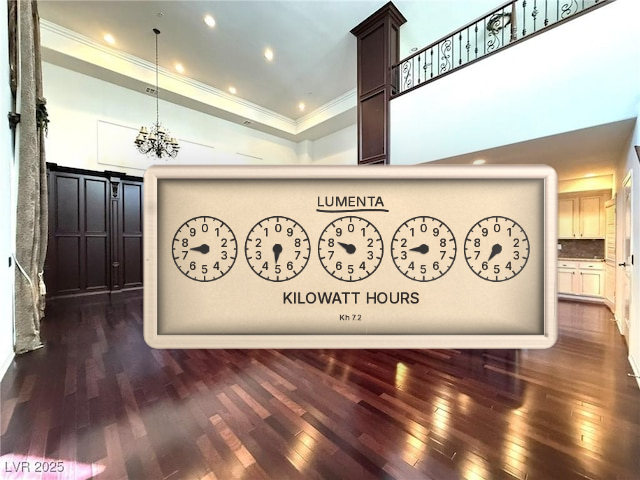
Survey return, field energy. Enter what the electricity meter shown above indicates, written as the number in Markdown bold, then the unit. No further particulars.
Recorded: **74826** kWh
